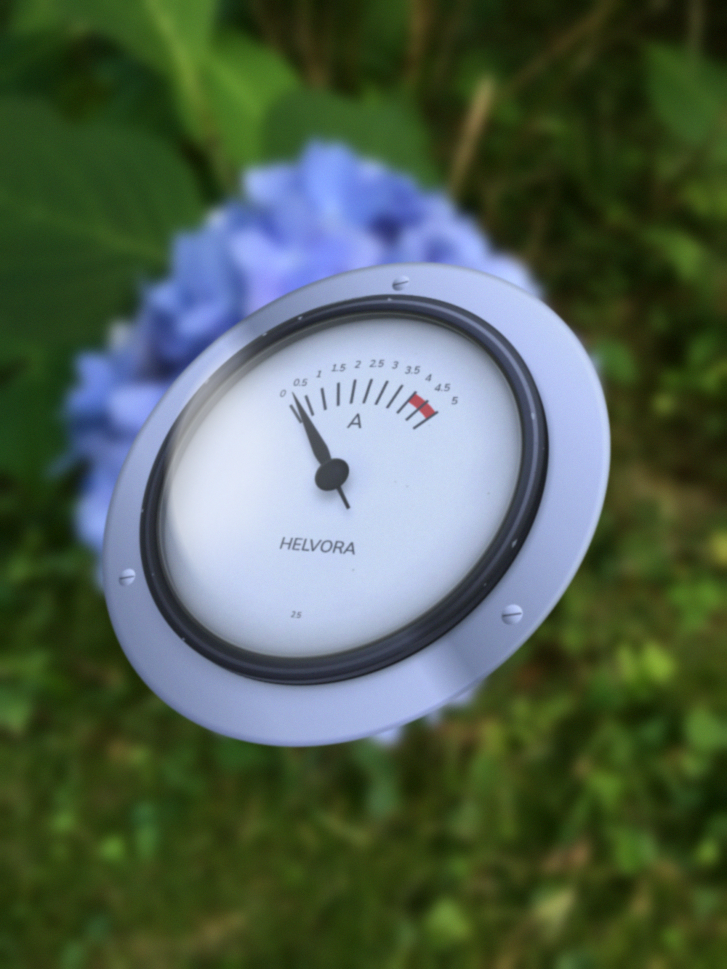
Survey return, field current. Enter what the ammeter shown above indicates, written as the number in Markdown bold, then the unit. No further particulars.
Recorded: **0.25** A
